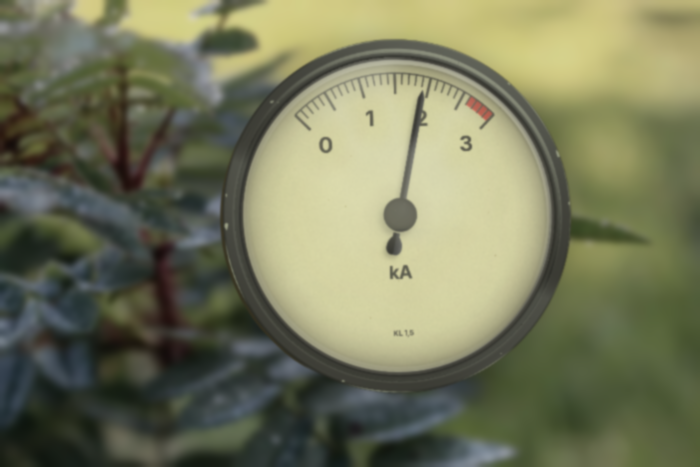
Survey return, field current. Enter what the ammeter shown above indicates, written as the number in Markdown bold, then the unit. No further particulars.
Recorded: **1.9** kA
